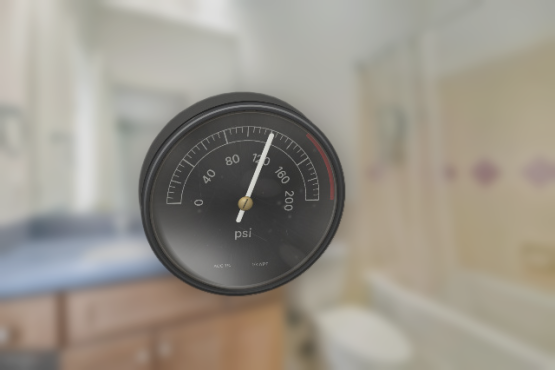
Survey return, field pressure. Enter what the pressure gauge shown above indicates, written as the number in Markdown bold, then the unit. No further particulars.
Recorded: **120** psi
